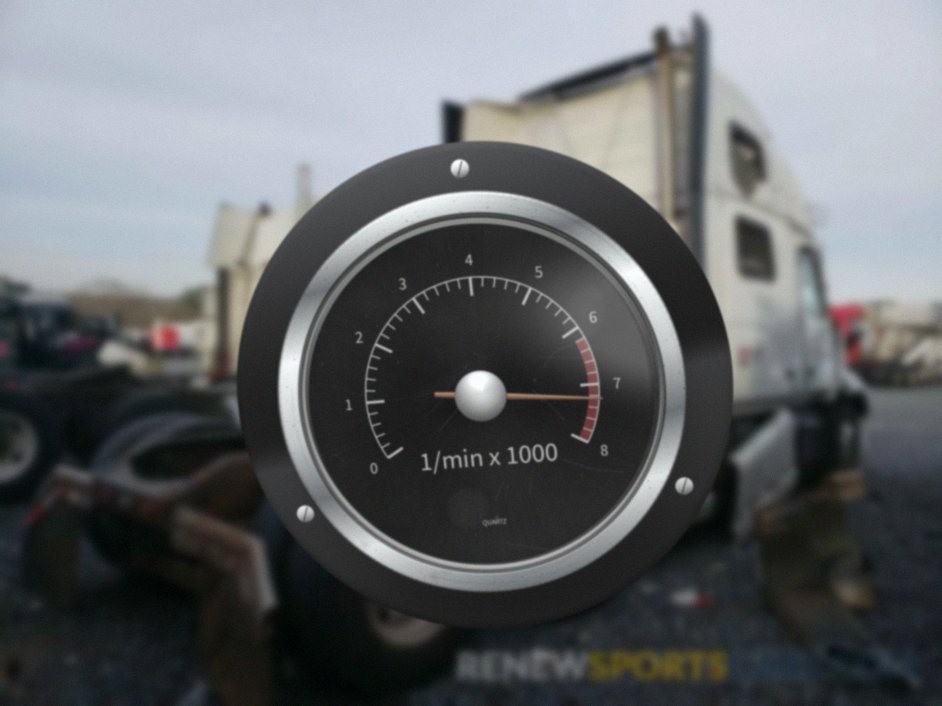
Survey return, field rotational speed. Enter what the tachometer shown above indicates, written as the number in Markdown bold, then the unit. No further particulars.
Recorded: **7200** rpm
